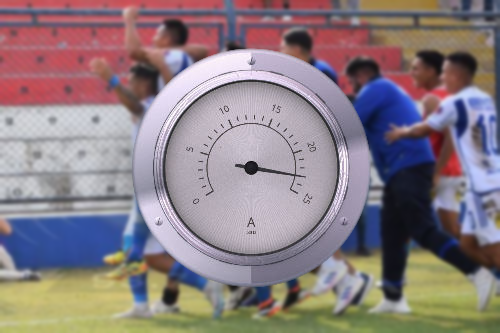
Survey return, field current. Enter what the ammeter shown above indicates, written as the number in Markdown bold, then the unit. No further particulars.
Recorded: **23** A
